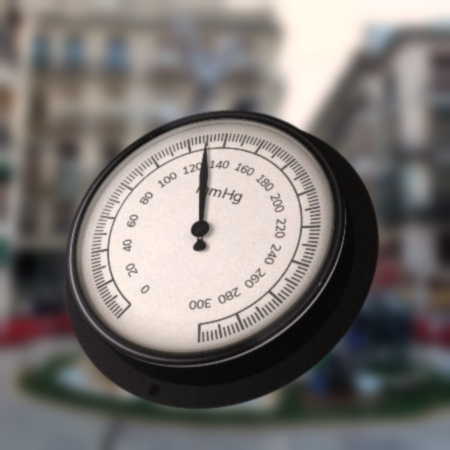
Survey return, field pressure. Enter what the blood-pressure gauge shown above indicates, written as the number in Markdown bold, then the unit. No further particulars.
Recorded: **130** mmHg
